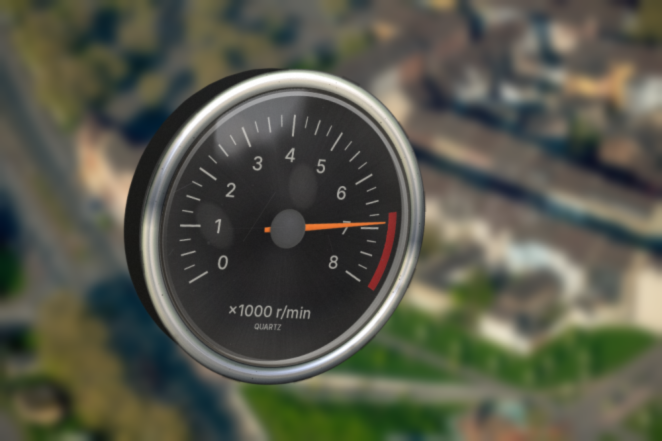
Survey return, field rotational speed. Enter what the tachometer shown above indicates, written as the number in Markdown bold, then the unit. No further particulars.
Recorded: **6875** rpm
